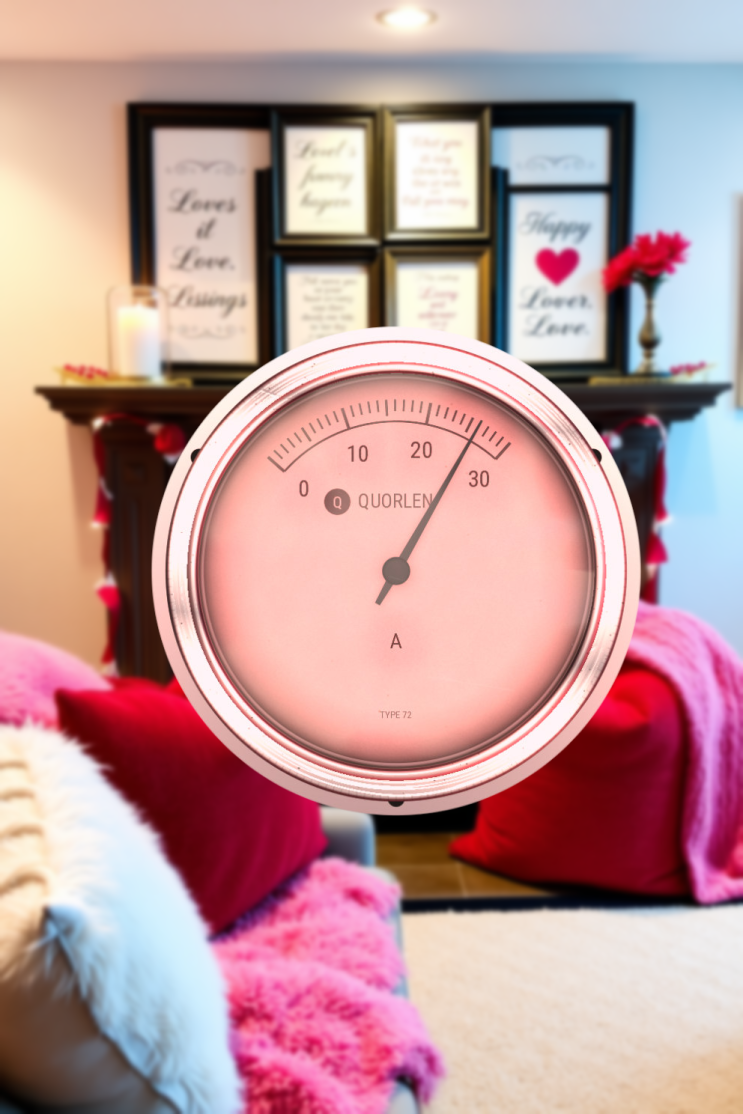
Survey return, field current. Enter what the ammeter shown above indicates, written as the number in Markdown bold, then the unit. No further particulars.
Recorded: **26** A
